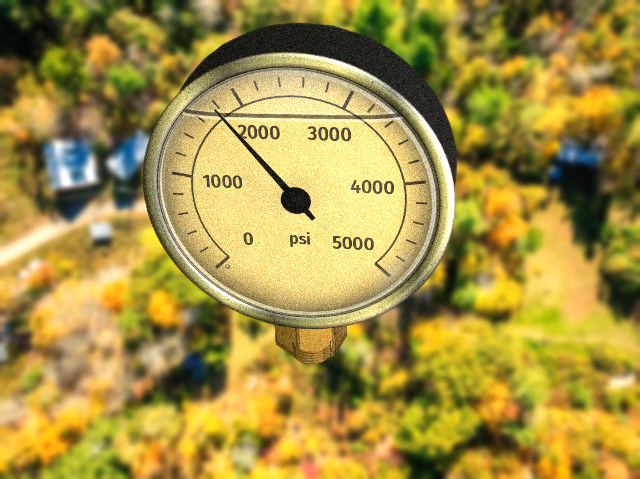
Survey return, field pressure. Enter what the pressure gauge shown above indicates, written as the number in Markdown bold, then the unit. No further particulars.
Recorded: **1800** psi
